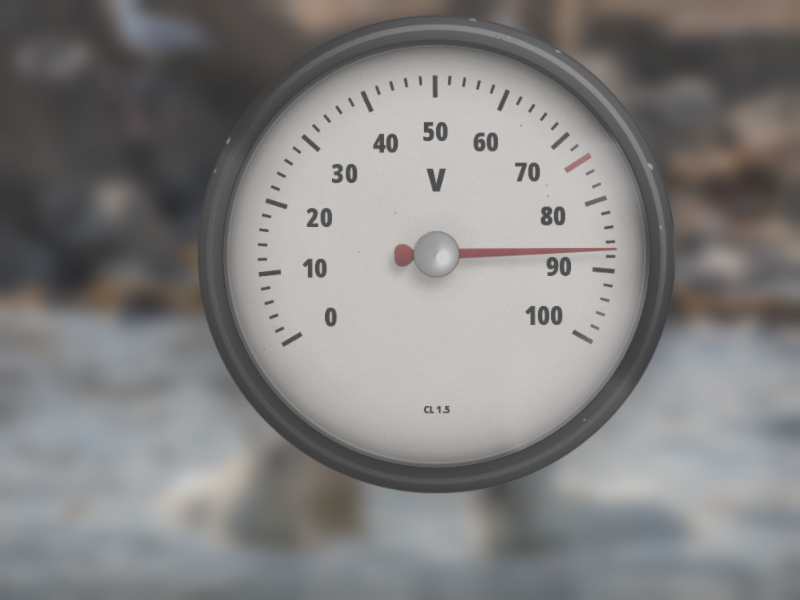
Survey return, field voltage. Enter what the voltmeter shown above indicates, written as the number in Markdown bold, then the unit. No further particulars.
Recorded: **87** V
